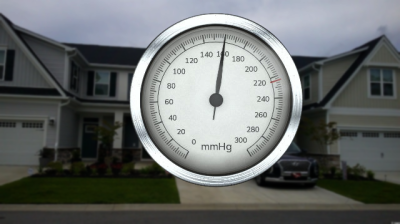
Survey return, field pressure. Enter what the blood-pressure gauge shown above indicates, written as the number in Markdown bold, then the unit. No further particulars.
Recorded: **160** mmHg
